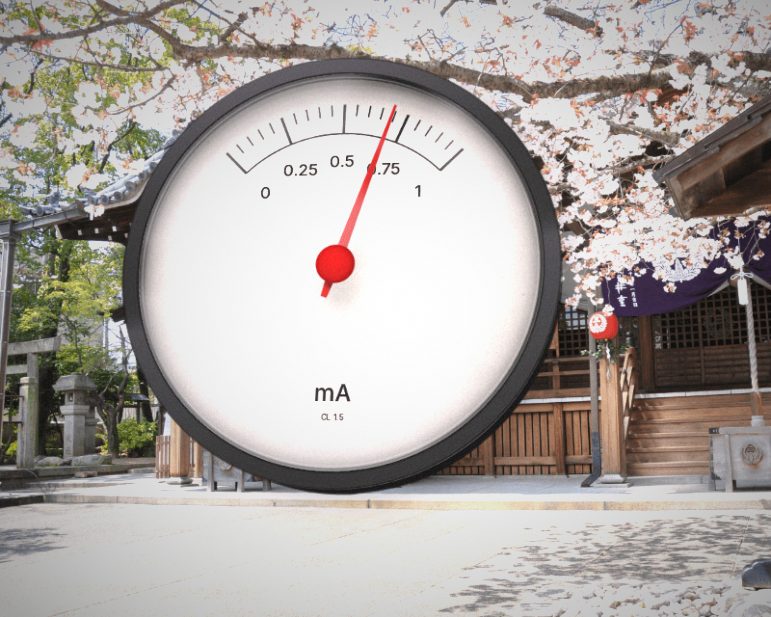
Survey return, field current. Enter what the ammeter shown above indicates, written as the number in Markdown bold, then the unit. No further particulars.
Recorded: **0.7** mA
